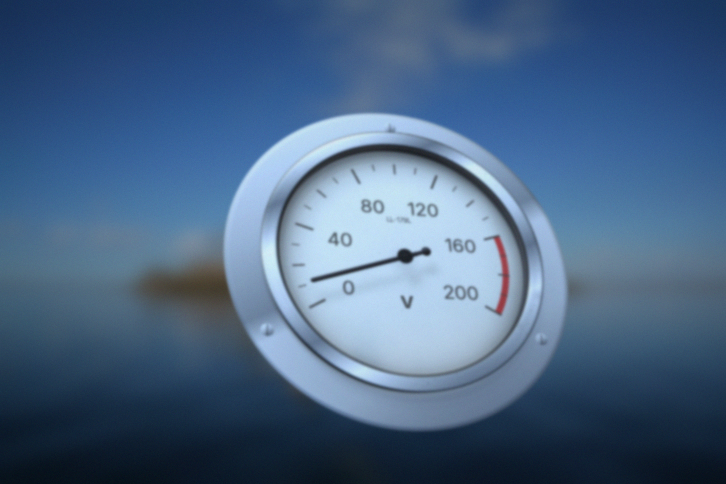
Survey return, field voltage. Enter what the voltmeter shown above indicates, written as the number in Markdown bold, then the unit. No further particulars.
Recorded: **10** V
